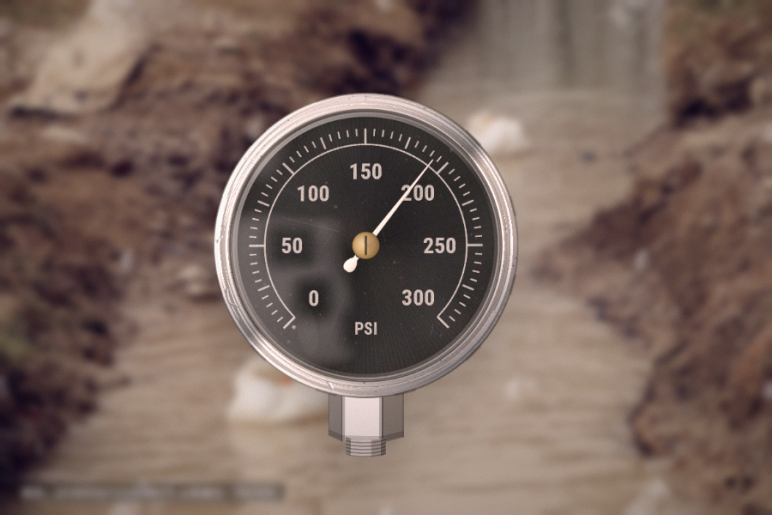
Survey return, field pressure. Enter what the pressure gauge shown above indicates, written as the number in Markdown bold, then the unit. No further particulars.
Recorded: **192.5** psi
